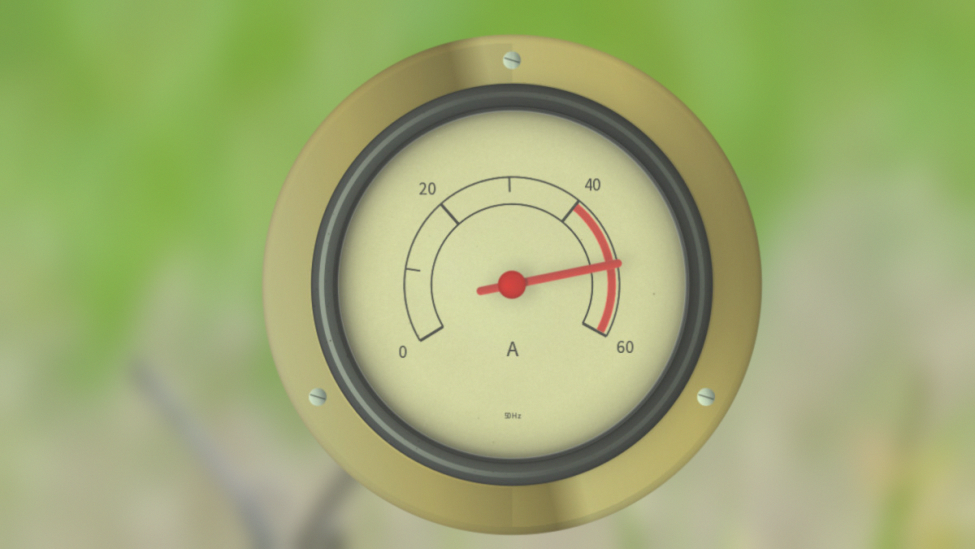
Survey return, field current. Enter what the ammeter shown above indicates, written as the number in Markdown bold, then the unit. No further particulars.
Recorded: **50** A
